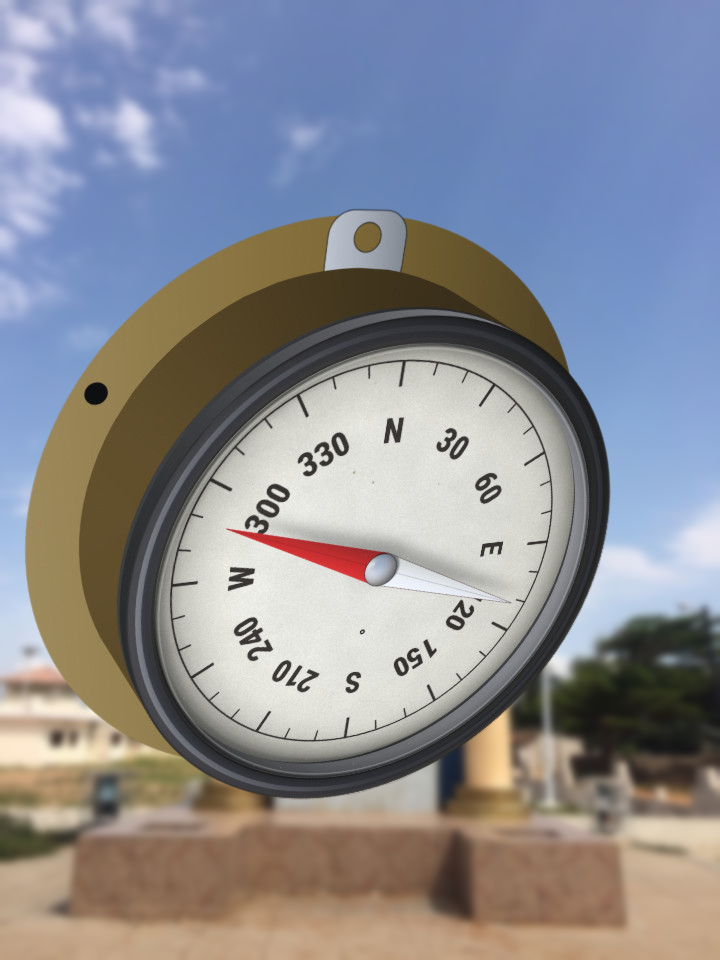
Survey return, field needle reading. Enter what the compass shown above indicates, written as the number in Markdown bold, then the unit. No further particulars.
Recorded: **290** °
